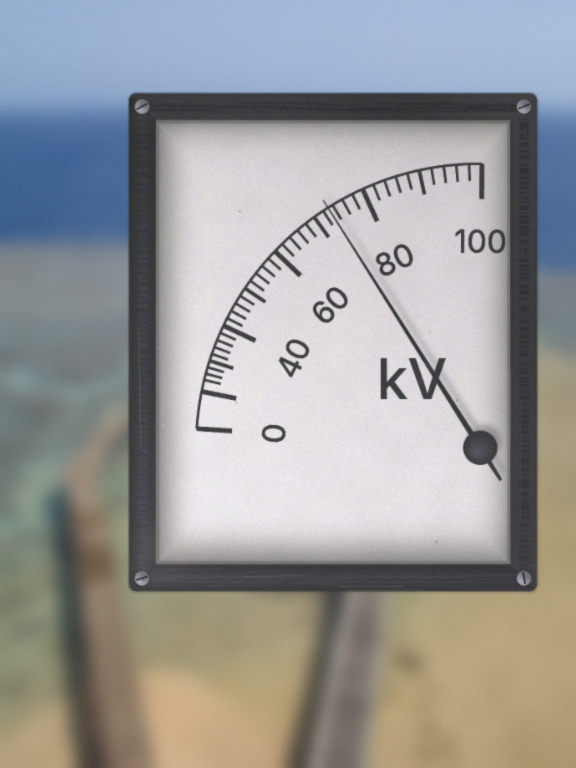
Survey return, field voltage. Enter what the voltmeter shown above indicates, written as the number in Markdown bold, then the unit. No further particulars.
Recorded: **73** kV
